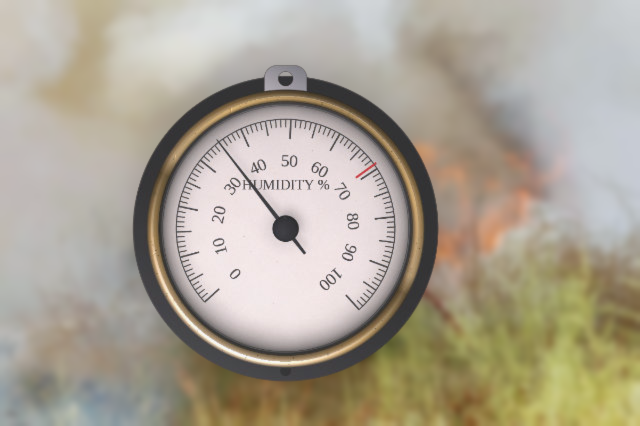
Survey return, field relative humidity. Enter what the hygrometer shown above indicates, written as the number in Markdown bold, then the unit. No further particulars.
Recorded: **35** %
